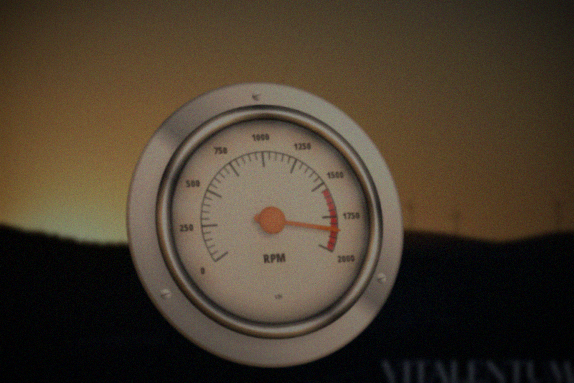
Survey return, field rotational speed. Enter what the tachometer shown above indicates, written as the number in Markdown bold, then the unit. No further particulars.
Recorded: **1850** rpm
